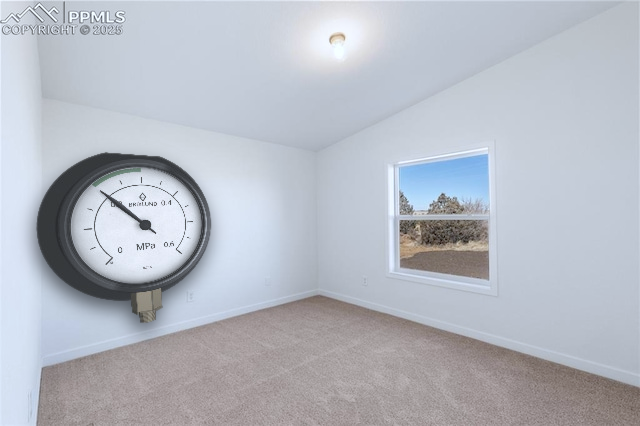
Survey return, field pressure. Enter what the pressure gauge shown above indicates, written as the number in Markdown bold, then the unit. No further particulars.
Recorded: **0.2** MPa
